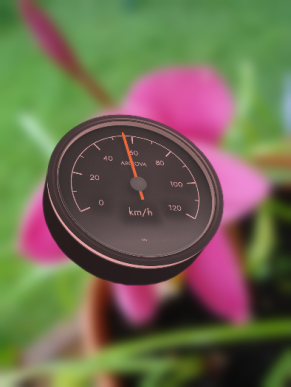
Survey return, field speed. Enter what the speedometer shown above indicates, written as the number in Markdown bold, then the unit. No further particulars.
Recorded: **55** km/h
